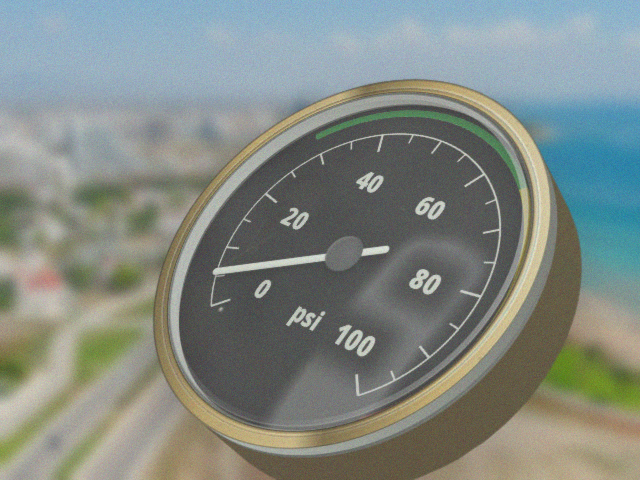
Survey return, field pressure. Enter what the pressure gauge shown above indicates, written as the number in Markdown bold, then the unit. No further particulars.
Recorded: **5** psi
